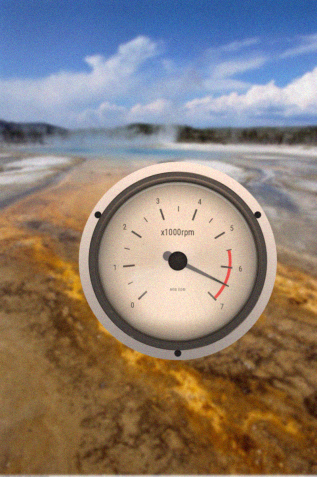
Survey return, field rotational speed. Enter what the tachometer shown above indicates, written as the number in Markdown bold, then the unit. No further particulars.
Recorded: **6500** rpm
